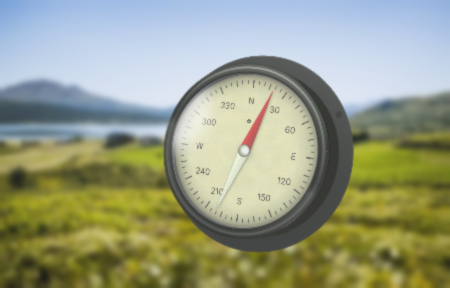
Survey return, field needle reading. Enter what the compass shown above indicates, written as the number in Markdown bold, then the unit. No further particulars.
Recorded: **20** °
